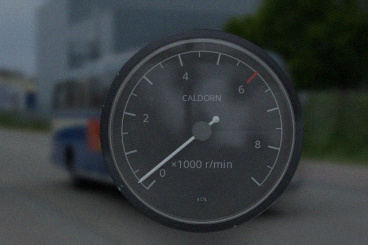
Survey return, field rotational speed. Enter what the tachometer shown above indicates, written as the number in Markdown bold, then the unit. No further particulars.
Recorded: **250** rpm
